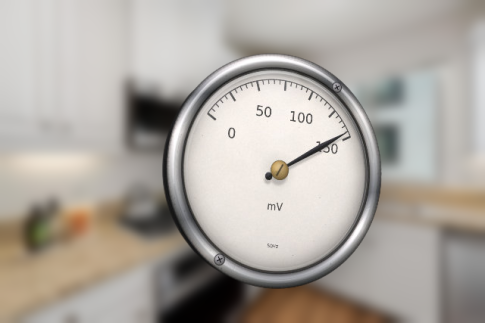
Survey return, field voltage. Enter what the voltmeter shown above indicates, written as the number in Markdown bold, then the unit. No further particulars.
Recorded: **145** mV
